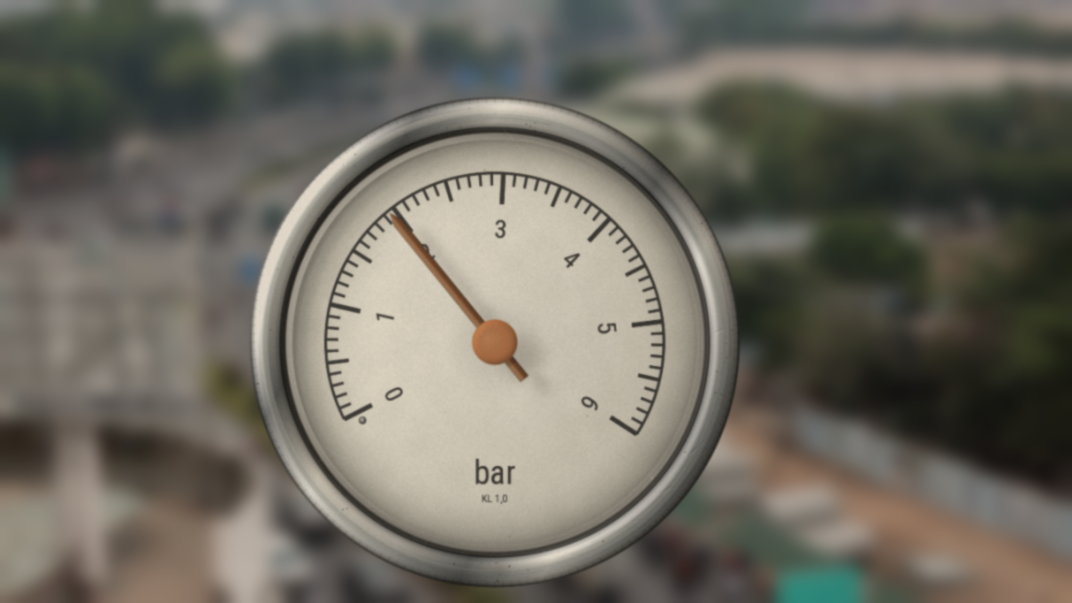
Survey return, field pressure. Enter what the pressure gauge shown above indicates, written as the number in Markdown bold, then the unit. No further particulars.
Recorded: **1.95** bar
